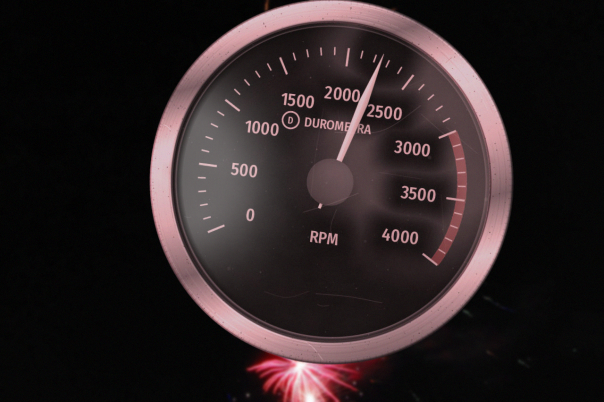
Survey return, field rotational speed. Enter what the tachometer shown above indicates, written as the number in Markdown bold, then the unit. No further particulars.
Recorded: **2250** rpm
